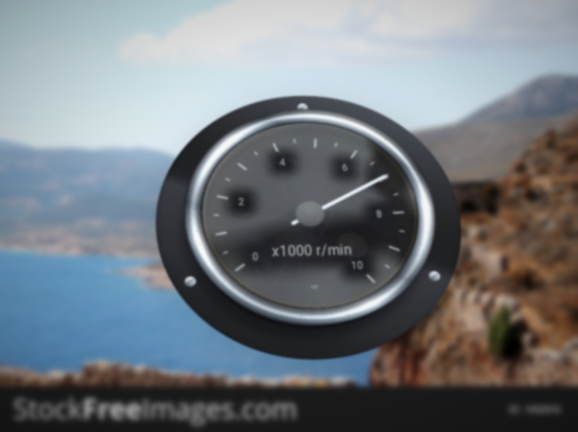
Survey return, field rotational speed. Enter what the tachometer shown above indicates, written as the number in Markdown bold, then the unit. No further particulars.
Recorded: **7000** rpm
